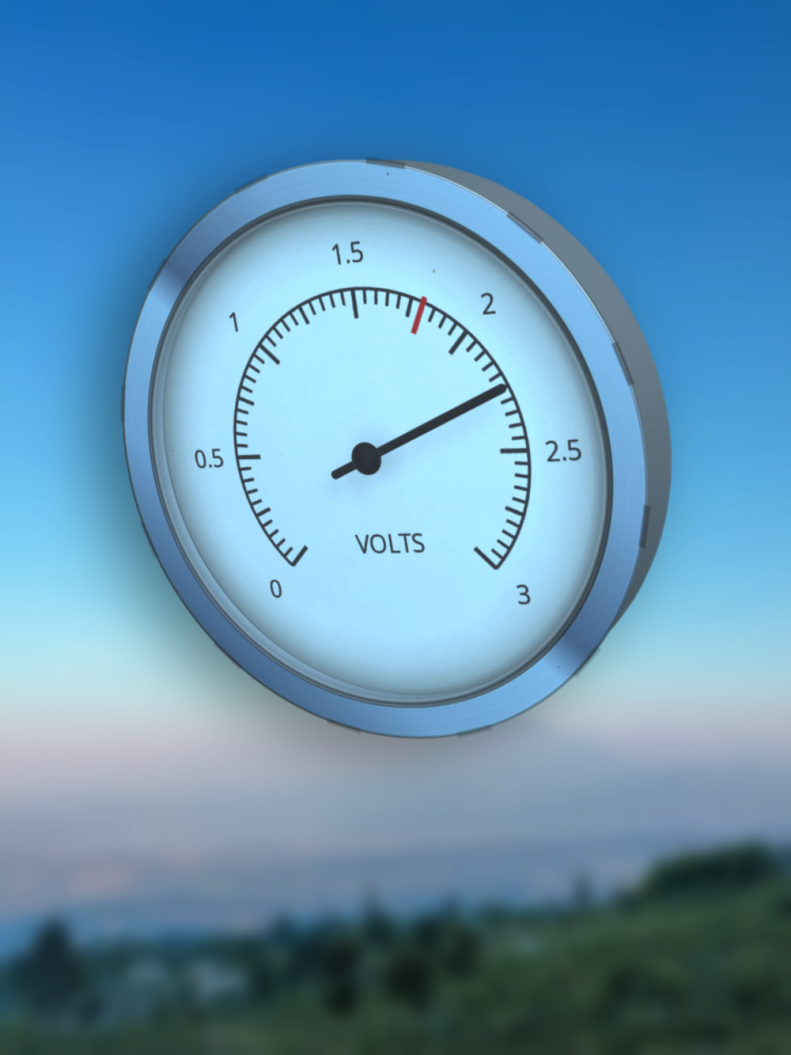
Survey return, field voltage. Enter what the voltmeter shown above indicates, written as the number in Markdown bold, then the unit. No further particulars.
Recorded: **2.25** V
